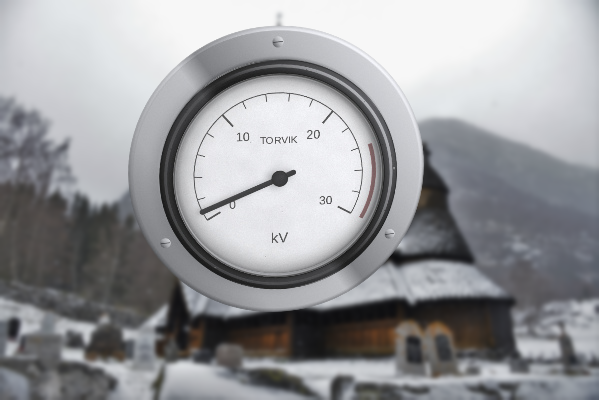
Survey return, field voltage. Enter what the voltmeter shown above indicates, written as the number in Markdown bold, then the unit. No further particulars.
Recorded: **1** kV
